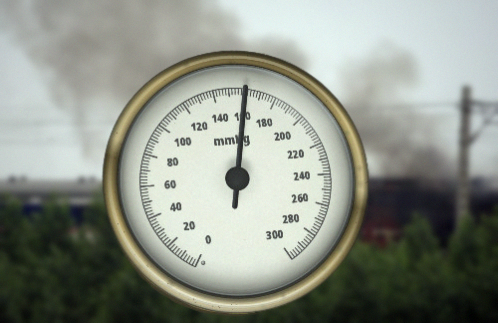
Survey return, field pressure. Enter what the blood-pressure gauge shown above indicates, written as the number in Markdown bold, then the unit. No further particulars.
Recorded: **160** mmHg
